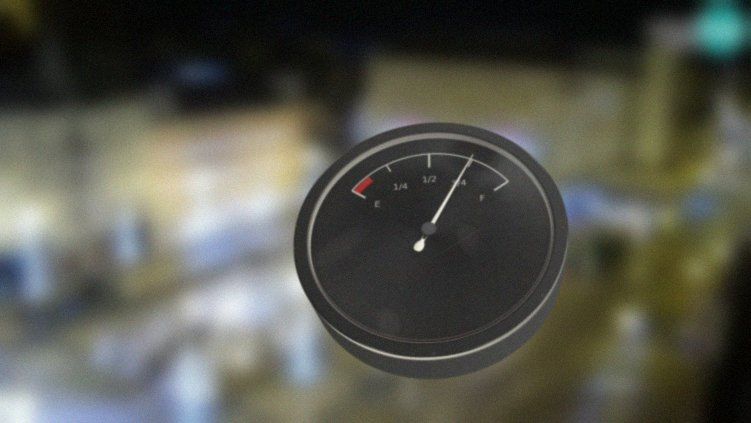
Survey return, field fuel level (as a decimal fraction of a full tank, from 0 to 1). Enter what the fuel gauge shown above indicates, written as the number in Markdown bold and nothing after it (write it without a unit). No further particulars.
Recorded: **0.75**
